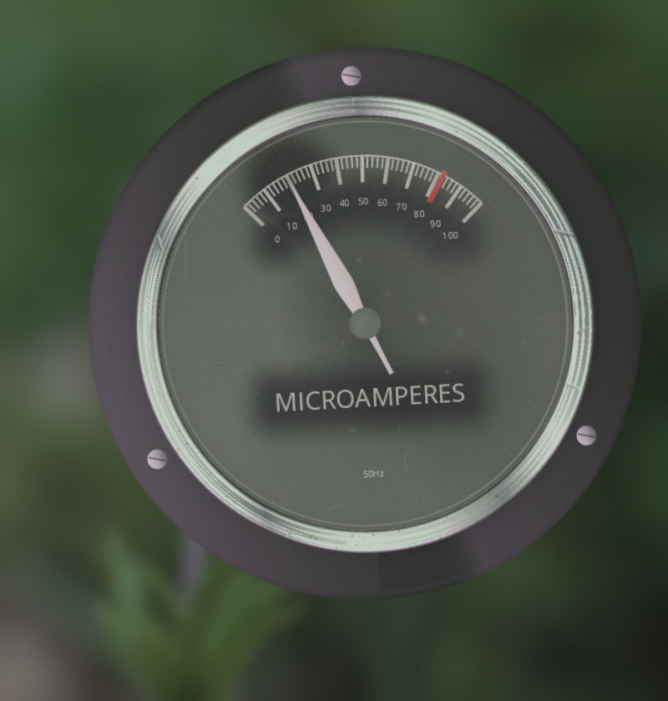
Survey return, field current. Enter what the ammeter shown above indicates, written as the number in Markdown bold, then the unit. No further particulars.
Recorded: **20** µA
